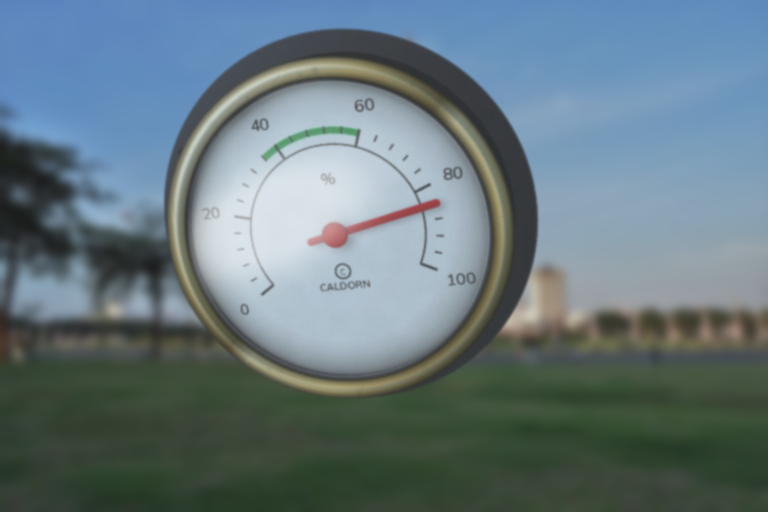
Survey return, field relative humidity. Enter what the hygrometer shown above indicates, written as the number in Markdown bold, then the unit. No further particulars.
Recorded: **84** %
